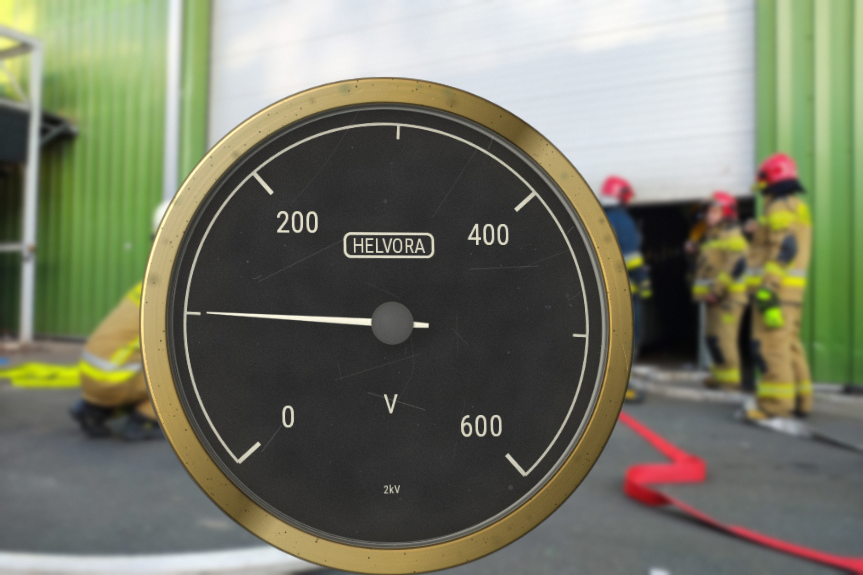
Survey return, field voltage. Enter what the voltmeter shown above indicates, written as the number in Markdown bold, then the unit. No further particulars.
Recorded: **100** V
